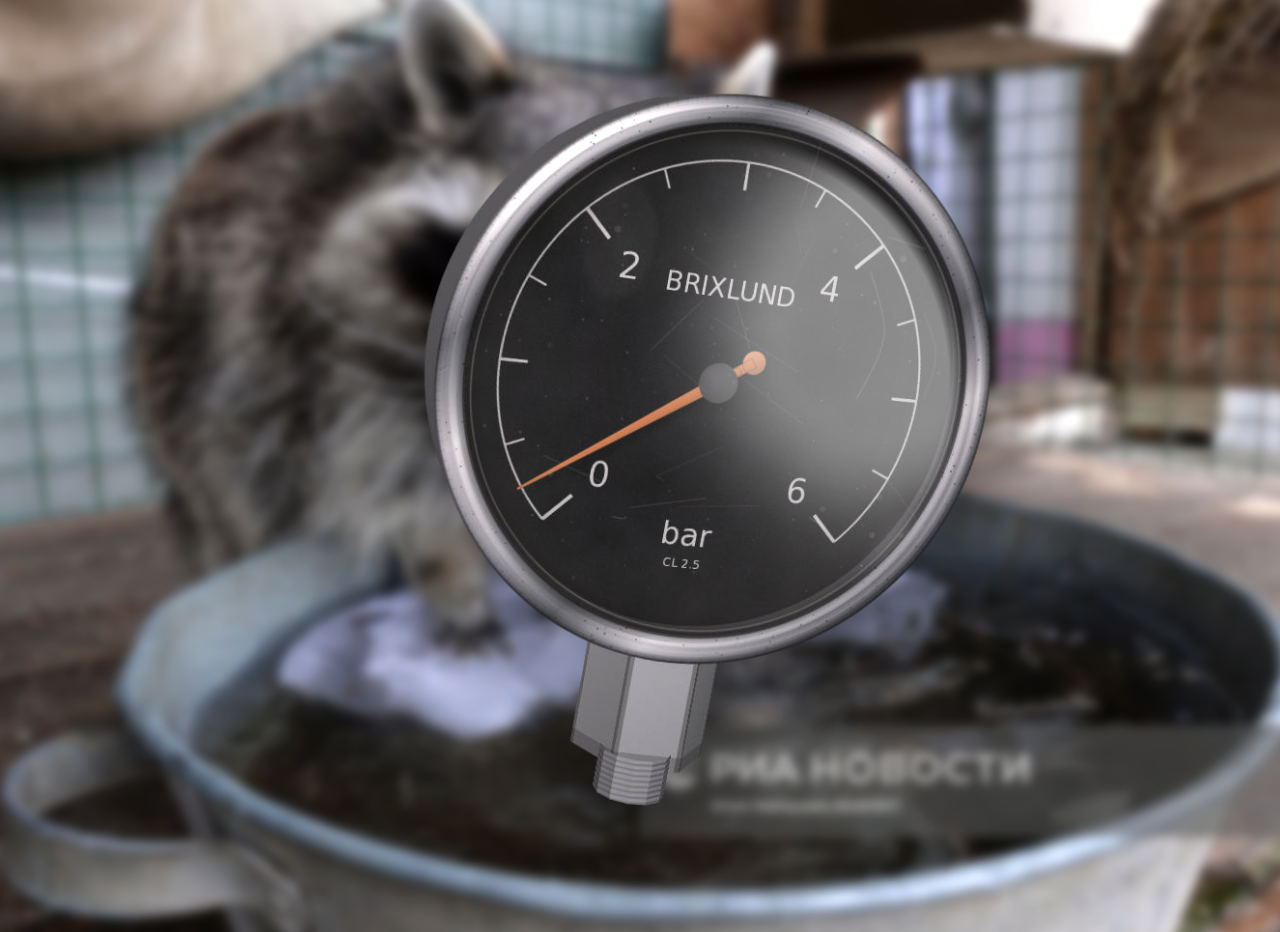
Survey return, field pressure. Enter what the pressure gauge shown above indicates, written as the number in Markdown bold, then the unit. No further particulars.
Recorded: **0.25** bar
